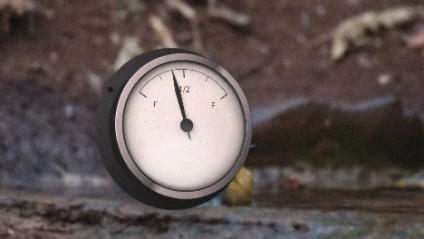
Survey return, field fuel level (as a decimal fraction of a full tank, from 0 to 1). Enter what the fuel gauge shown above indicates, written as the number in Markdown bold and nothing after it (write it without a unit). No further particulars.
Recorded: **0.375**
